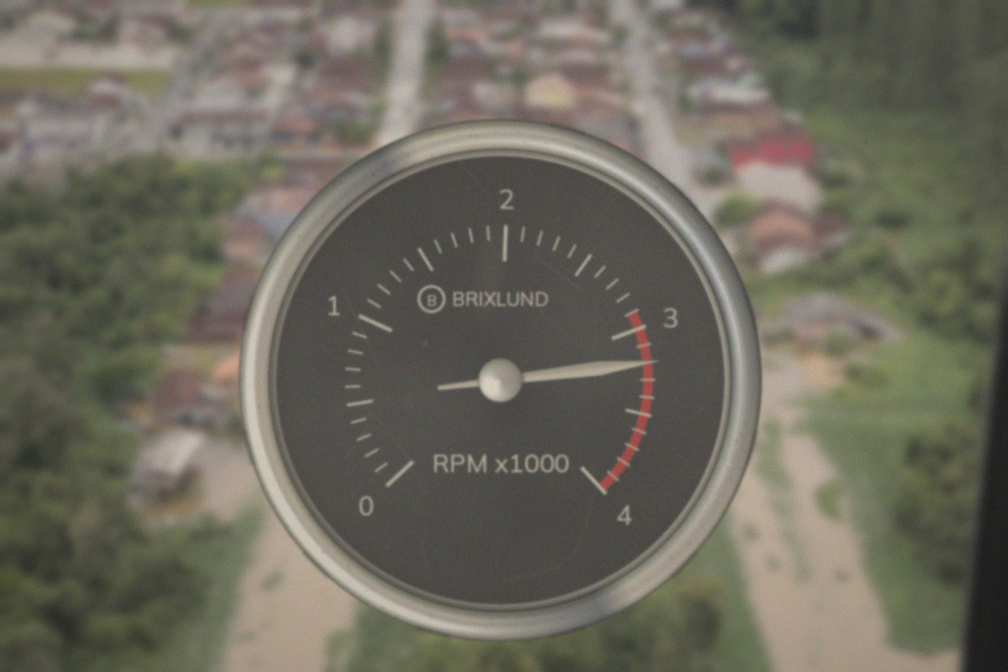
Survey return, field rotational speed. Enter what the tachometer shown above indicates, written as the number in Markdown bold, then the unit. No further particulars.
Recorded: **3200** rpm
